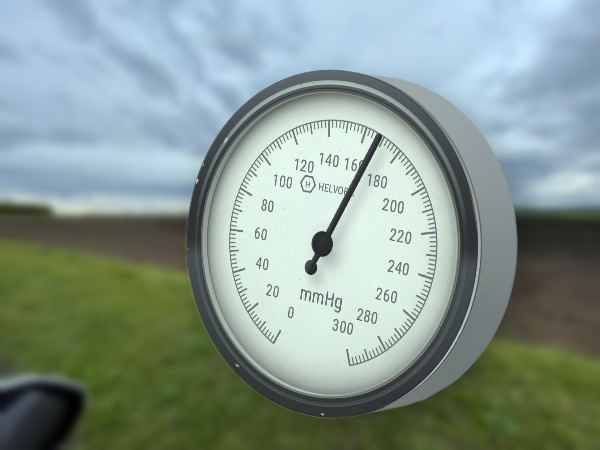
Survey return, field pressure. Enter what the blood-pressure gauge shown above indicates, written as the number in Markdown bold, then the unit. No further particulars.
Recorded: **170** mmHg
